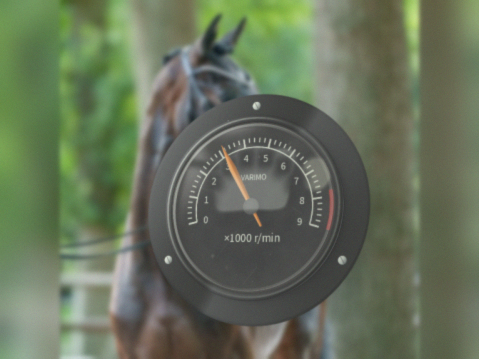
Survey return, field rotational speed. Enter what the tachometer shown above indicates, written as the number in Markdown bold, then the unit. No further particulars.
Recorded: **3200** rpm
